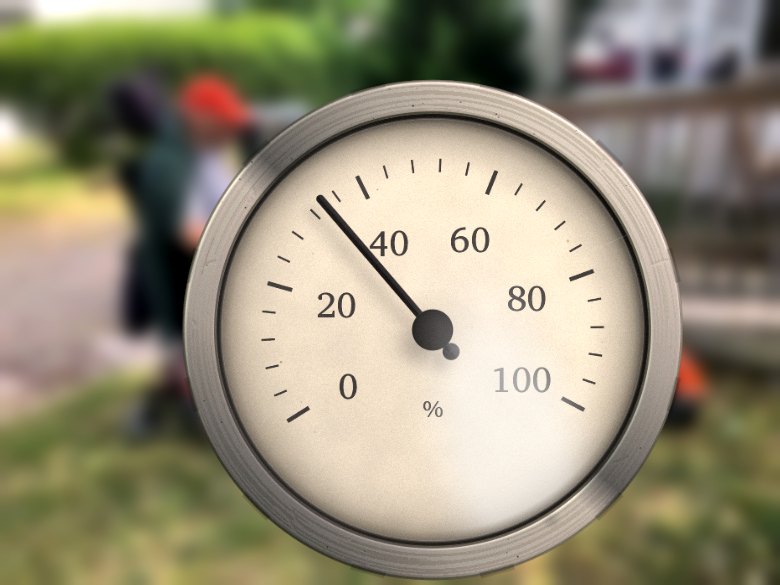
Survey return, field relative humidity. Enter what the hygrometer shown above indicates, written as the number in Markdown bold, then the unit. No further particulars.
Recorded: **34** %
